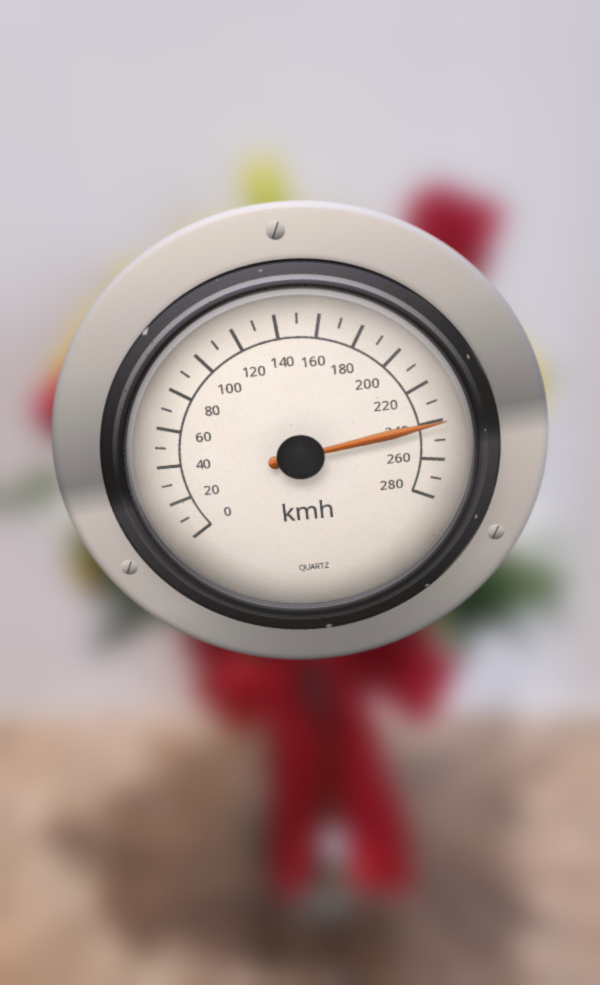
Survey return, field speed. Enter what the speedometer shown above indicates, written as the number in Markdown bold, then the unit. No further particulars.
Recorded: **240** km/h
